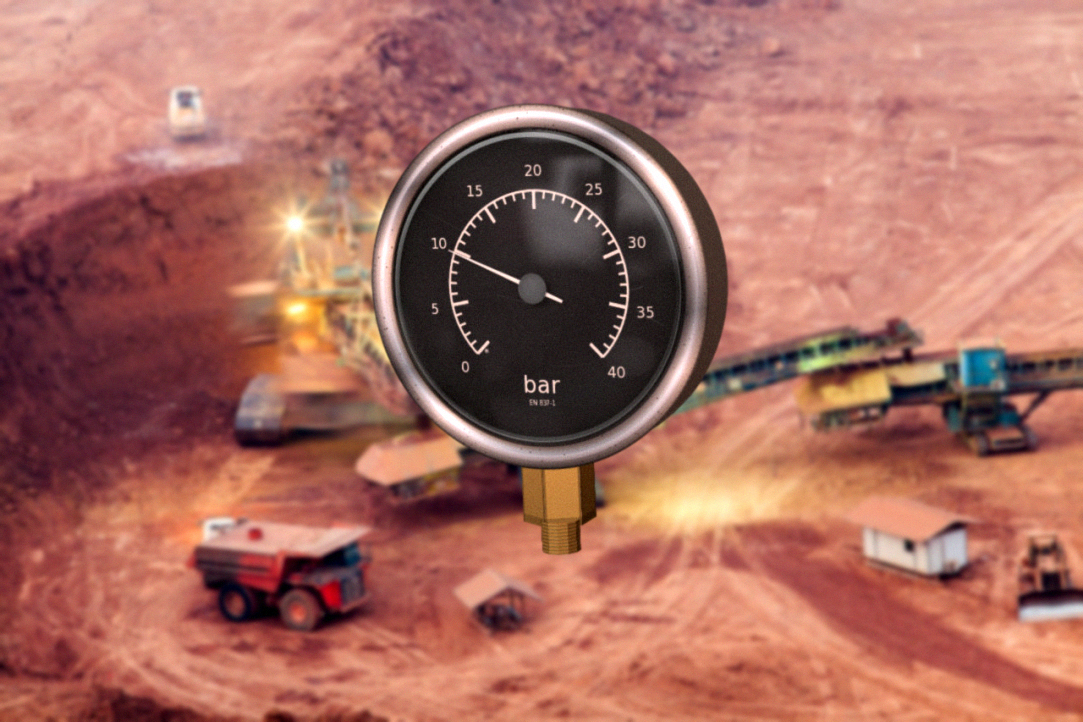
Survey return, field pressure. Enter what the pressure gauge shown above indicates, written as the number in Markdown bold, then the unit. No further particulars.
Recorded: **10** bar
